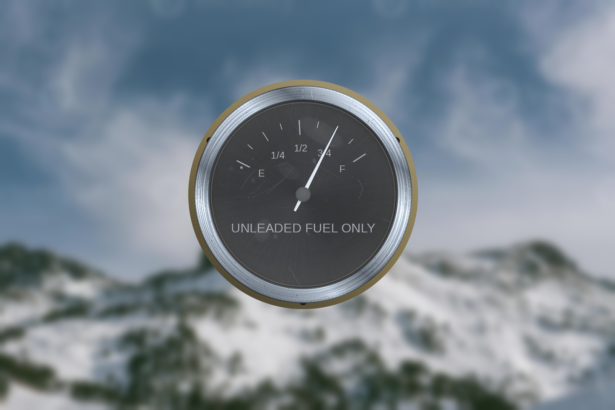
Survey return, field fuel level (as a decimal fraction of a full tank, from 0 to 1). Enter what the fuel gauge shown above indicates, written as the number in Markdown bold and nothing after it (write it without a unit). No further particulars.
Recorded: **0.75**
